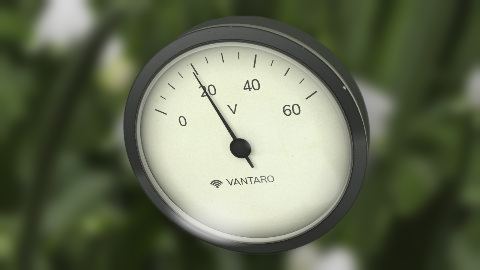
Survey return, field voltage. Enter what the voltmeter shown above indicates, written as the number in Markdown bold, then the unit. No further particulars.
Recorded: **20** V
